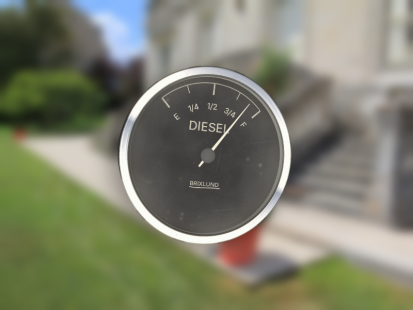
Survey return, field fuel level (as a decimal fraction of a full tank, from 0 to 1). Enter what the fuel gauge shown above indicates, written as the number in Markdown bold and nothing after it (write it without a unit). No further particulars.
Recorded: **0.875**
